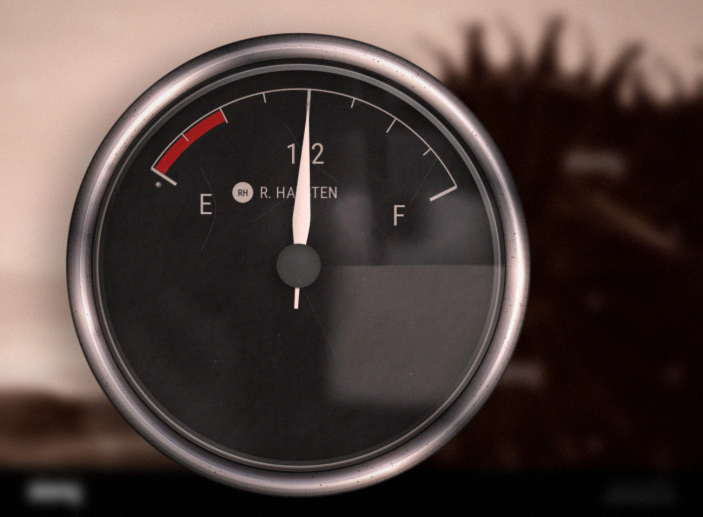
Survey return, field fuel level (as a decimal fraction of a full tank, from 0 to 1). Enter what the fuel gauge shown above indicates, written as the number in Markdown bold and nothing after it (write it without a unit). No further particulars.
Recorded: **0.5**
